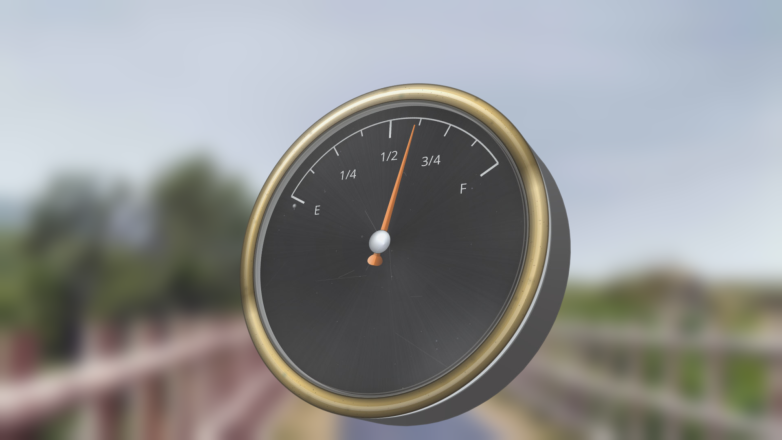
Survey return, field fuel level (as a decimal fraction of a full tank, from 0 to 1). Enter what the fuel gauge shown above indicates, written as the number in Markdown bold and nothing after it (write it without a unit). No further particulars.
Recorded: **0.625**
